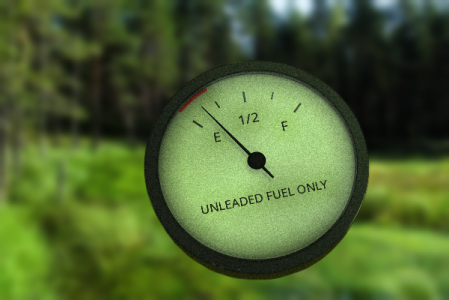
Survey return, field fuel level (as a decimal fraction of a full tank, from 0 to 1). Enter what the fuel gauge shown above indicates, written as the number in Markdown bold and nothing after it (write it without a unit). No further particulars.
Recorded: **0.125**
